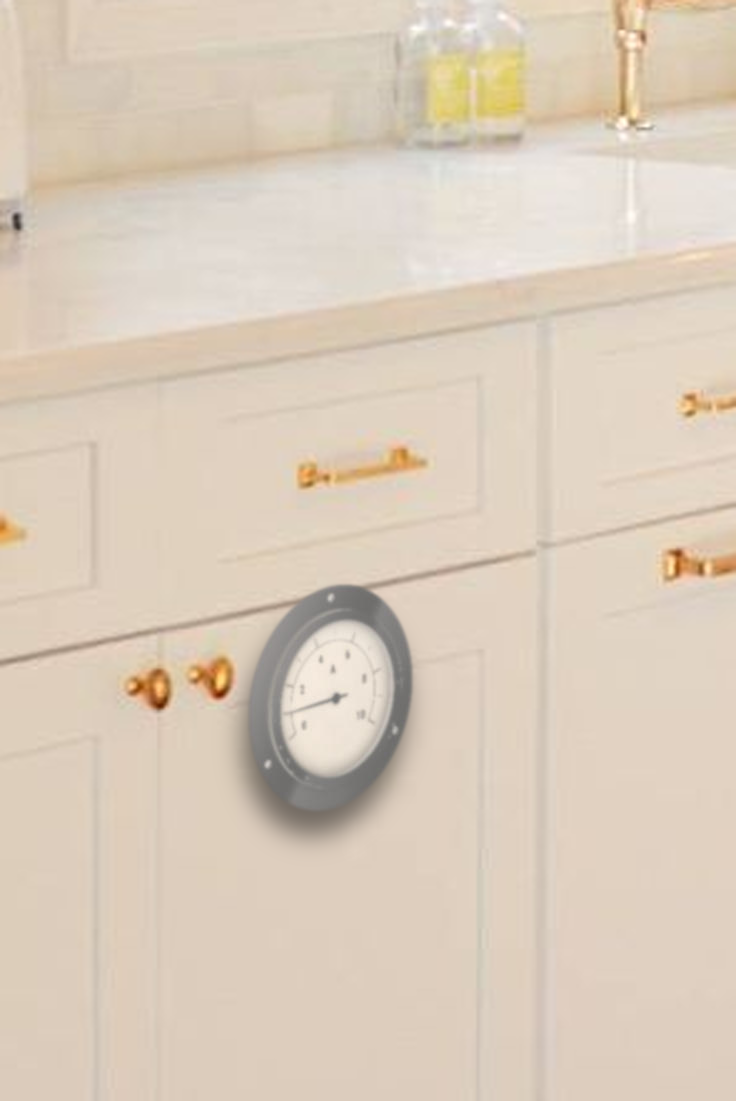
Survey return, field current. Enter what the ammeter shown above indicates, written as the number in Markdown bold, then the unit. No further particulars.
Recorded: **1** A
